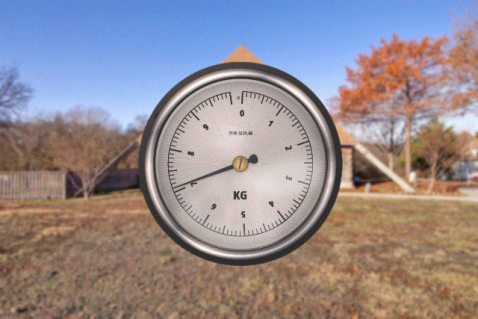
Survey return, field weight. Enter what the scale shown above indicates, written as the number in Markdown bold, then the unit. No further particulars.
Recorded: **7.1** kg
